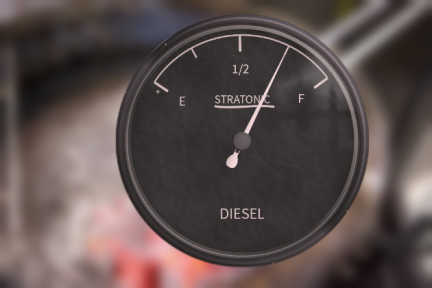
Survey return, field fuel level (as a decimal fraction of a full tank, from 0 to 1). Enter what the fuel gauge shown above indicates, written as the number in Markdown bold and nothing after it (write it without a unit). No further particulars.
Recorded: **0.75**
